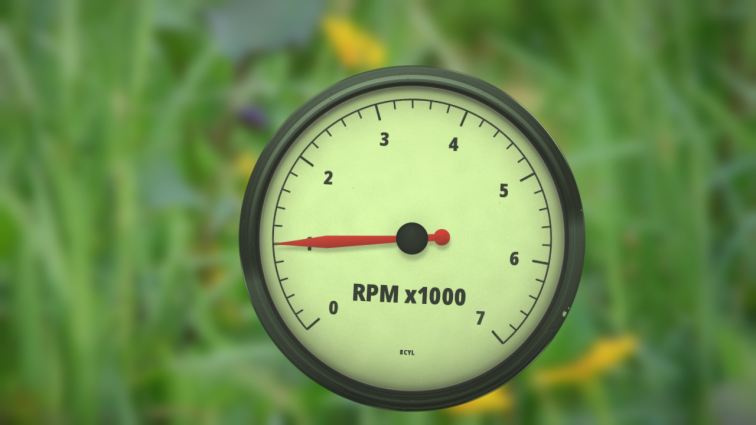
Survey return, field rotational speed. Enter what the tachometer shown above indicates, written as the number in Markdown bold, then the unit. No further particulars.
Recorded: **1000** rpm
